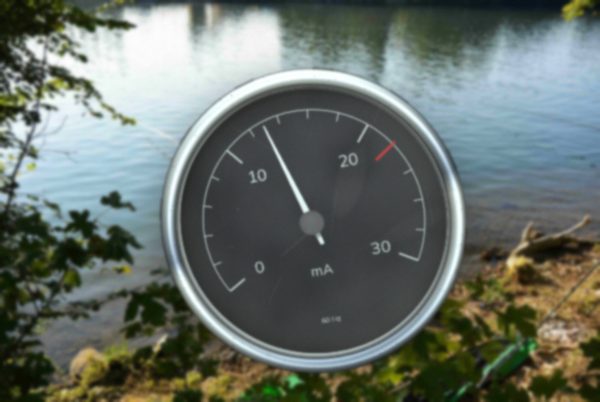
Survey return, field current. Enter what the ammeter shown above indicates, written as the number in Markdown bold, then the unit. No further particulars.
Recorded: **13** mA
